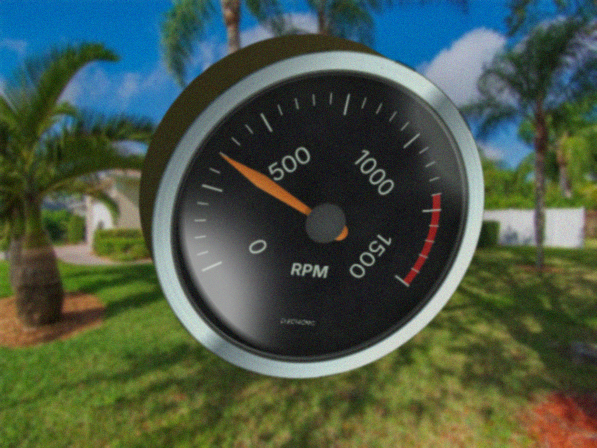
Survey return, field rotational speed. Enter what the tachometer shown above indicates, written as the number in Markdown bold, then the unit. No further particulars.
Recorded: **350** rpm
